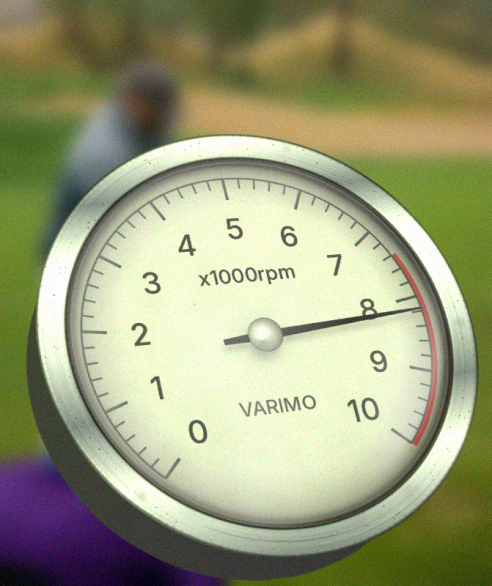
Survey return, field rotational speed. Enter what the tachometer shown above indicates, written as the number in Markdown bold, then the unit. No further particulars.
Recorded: **8200** rpm
